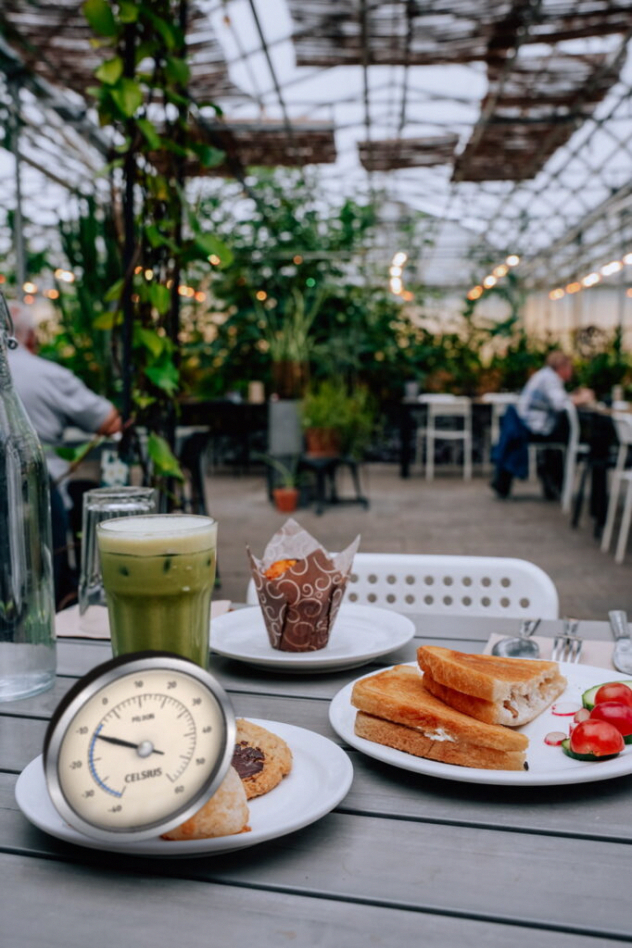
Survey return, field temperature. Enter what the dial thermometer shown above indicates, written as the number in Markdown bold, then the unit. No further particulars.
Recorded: **-10** °C
